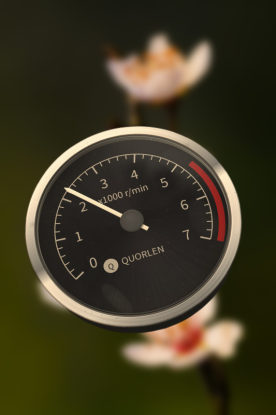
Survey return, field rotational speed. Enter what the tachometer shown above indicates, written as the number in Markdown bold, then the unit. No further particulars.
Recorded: **2200** rpm
